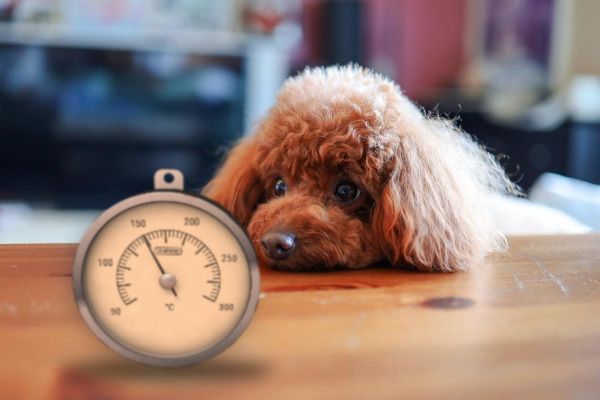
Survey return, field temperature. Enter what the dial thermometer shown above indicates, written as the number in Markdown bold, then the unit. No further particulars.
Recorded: **150** °C
